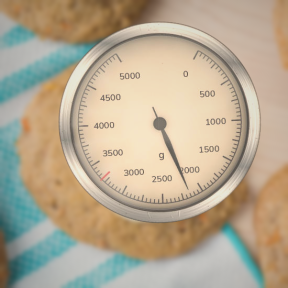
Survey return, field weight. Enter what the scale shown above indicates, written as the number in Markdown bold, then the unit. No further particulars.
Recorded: **2150** g
